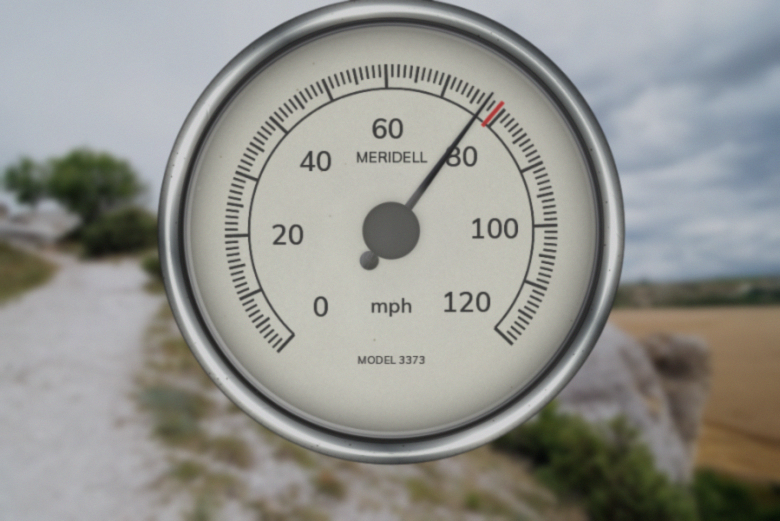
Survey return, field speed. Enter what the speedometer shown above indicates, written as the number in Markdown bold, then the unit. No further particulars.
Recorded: **77** mph
